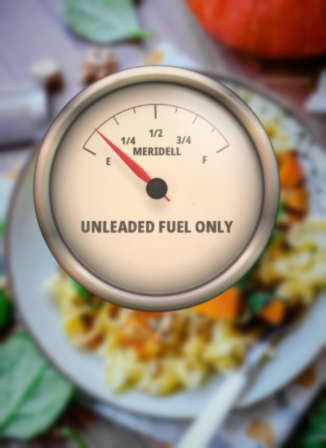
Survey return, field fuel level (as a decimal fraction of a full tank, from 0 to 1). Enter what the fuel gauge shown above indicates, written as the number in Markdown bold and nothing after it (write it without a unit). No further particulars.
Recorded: **0.125**
